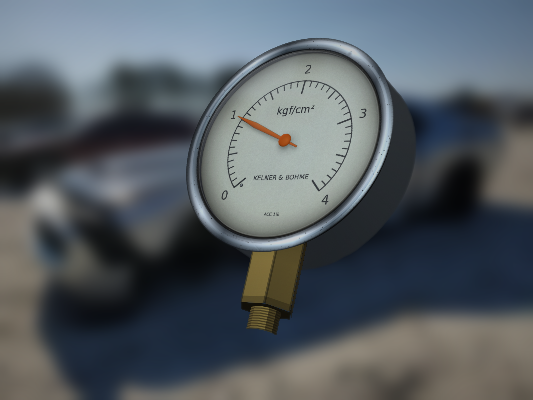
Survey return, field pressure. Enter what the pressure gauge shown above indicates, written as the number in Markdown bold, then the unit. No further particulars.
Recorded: **1** kg/cm²
